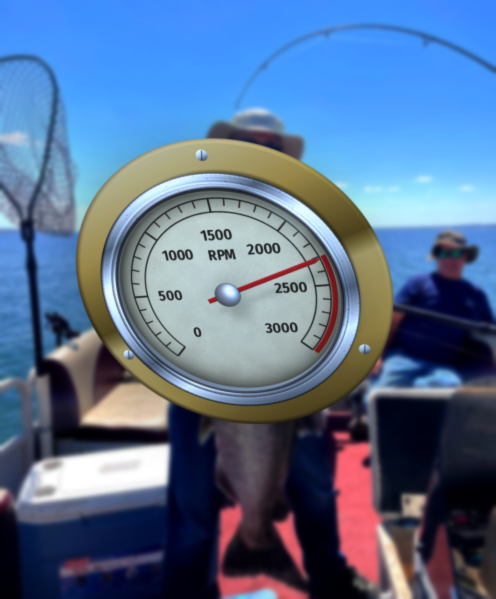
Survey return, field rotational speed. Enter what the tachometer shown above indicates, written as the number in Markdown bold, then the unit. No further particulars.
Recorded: **2300** rpm
